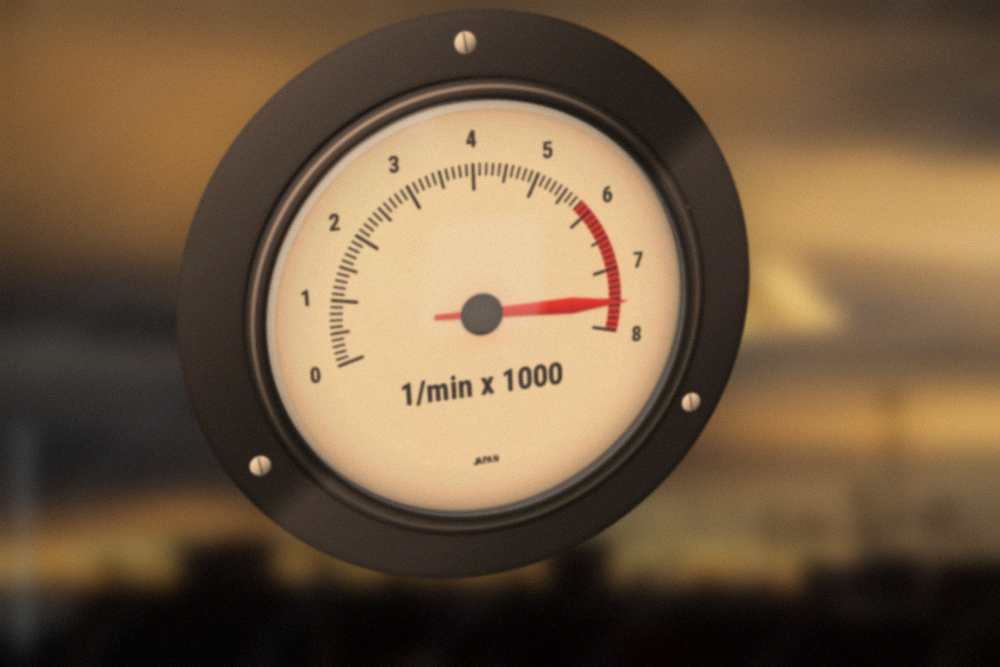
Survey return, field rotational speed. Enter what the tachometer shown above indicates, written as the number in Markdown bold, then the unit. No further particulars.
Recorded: **7500** rpm
